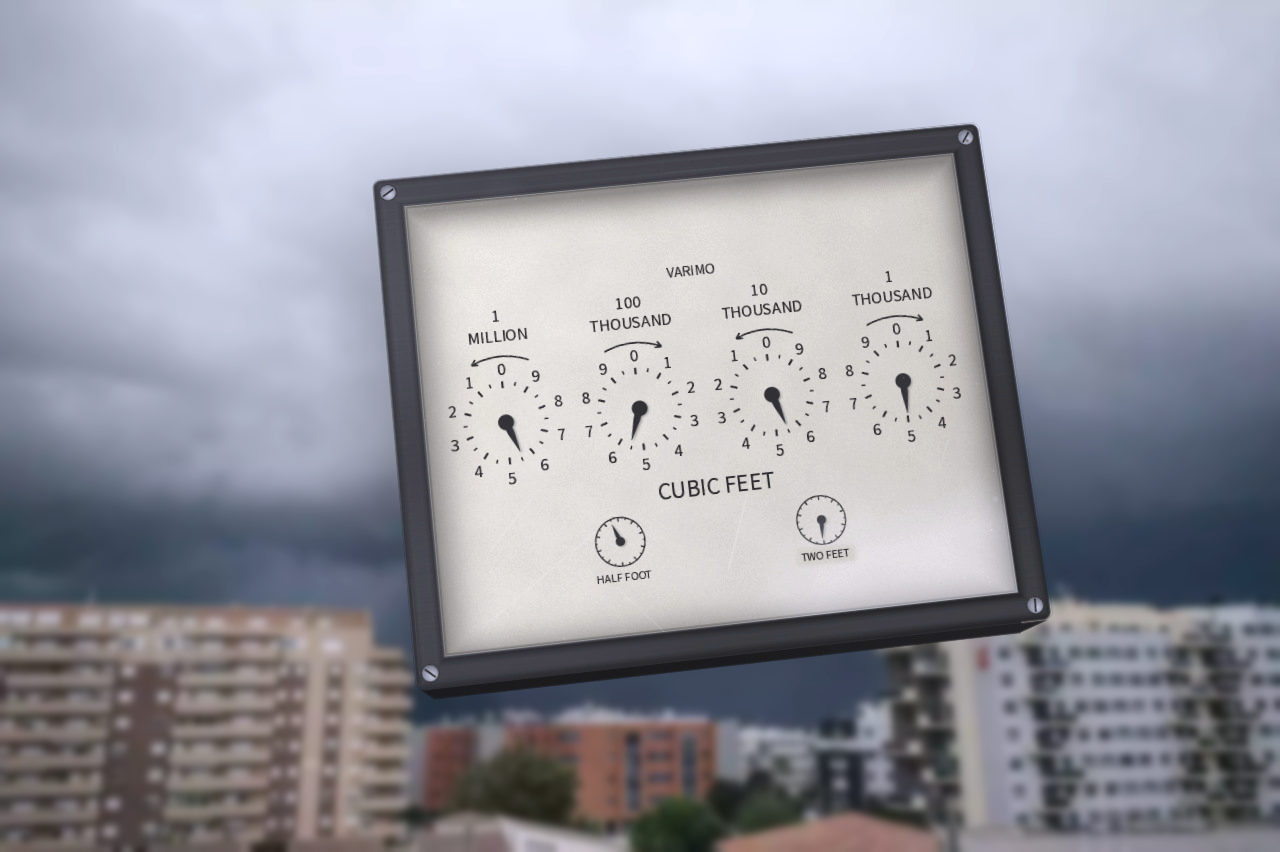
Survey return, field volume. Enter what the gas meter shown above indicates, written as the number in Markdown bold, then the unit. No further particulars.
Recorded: **555500** ft³
